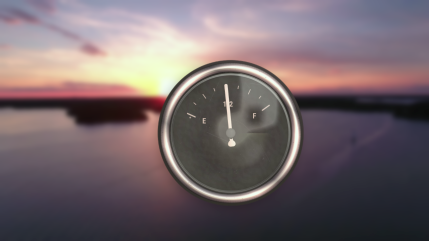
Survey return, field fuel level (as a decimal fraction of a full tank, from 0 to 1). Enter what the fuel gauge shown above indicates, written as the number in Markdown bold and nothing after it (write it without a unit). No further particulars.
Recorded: **0.5**
